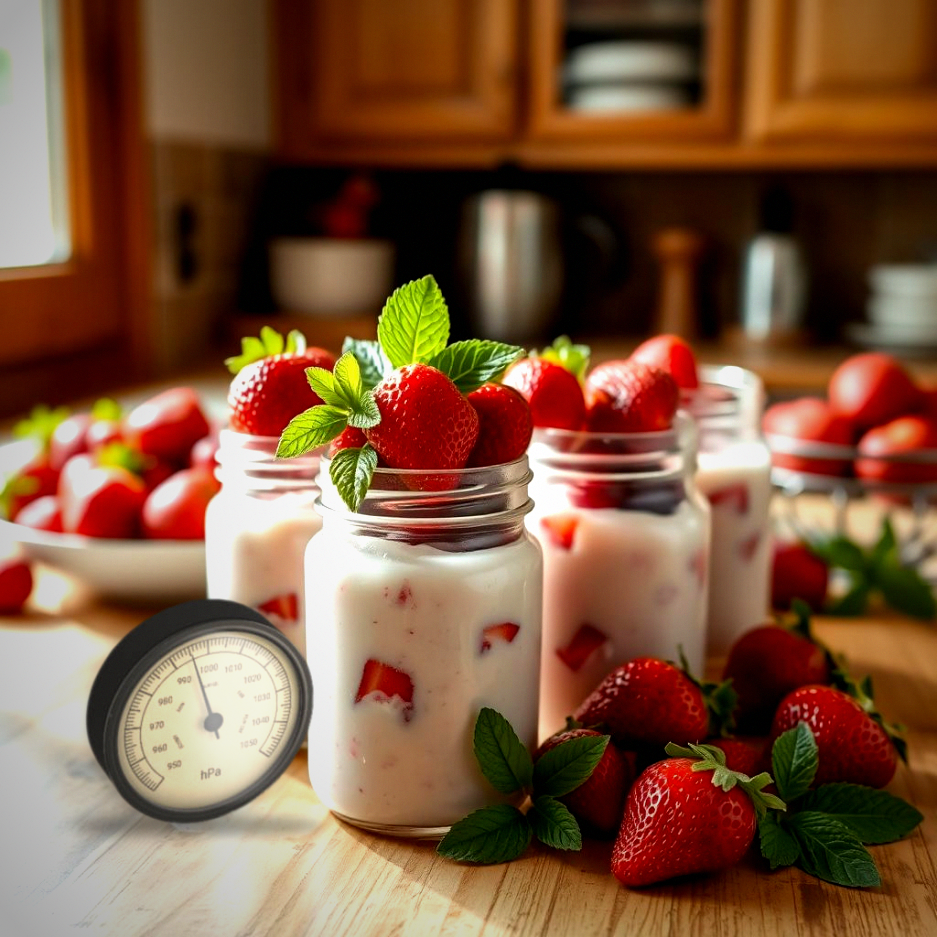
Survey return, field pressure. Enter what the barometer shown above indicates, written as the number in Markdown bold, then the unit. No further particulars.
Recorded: **995** hPa
